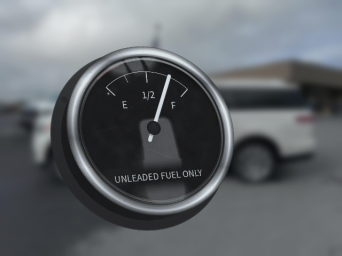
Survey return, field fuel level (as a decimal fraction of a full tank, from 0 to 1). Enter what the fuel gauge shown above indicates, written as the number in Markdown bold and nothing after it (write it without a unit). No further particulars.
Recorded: **0.75**
